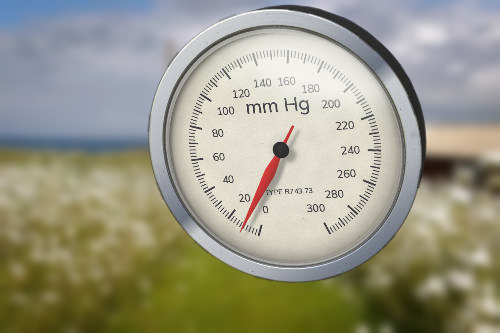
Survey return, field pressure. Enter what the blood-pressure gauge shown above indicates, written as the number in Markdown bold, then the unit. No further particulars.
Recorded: **10** mmHg
